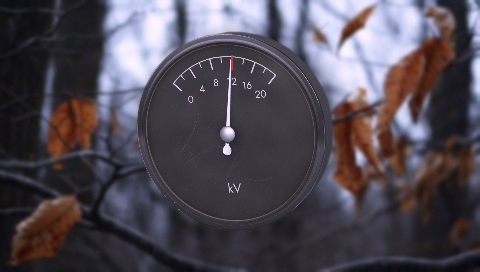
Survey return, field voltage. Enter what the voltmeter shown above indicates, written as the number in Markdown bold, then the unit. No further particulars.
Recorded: **12** kV
